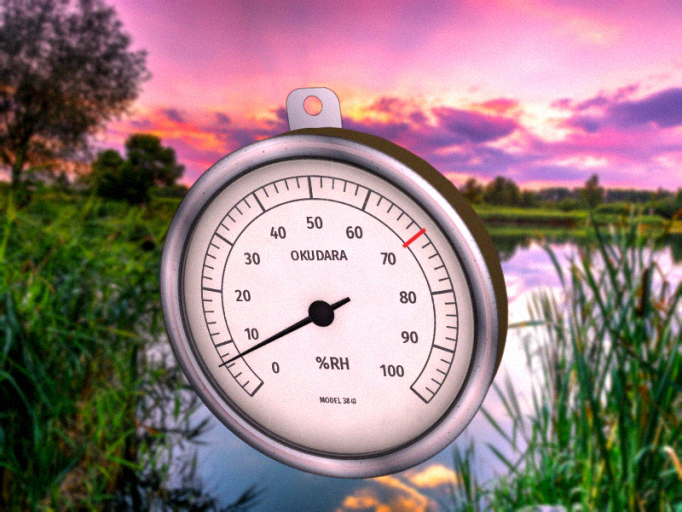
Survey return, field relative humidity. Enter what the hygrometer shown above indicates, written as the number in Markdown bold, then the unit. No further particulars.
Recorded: **7** %
